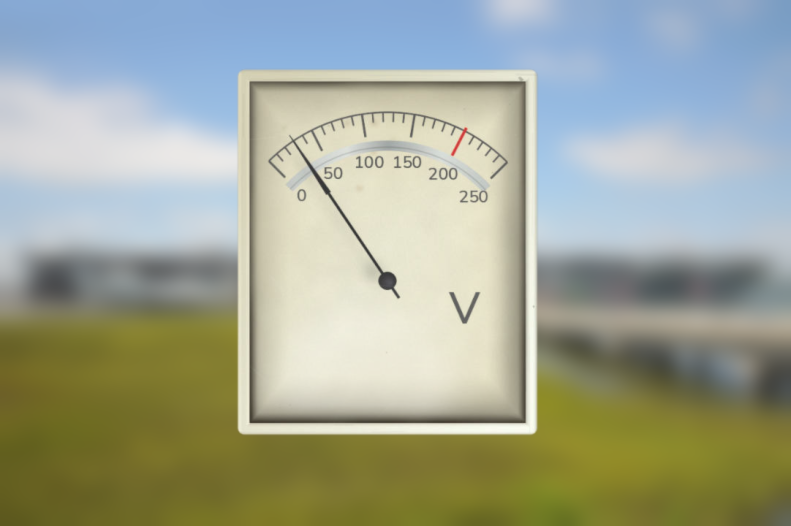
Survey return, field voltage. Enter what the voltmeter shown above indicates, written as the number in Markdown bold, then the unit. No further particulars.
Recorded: **30** V
